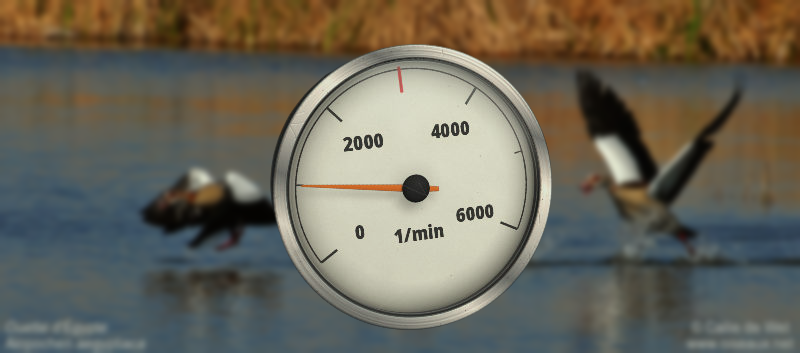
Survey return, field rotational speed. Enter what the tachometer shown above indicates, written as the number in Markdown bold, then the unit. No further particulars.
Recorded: **1000** rpm
